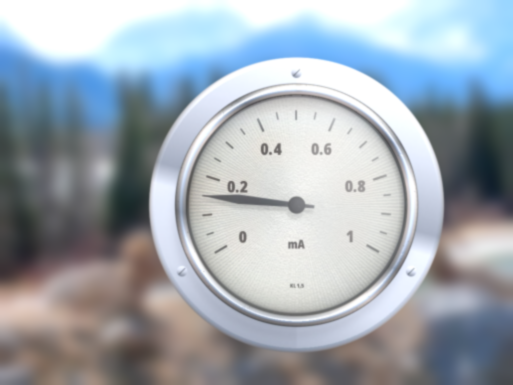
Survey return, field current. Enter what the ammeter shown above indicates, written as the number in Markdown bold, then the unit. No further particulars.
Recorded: **0.15** mA
